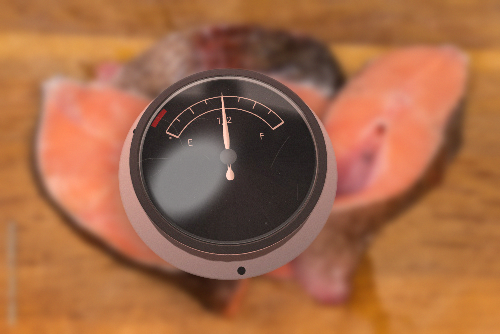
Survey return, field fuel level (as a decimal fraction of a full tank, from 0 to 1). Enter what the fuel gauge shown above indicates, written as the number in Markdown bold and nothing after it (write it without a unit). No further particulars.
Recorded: **0.5**
